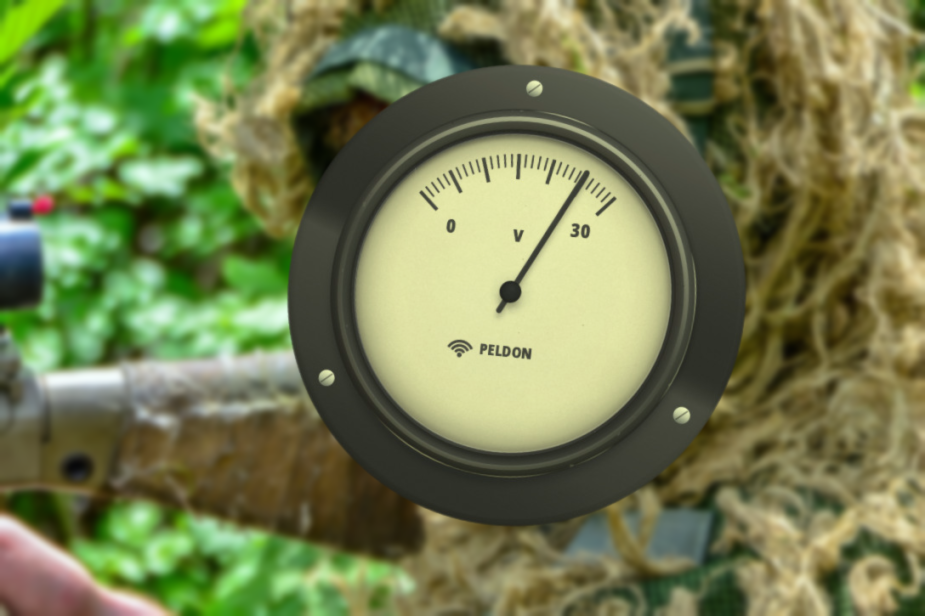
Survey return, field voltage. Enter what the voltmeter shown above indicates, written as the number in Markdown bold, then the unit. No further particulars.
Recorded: **25** V
